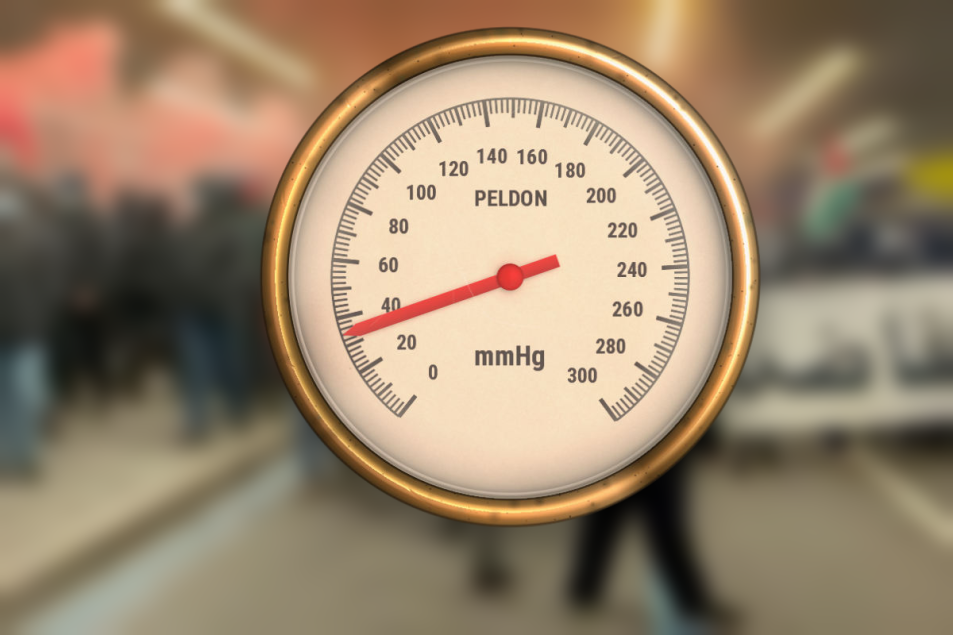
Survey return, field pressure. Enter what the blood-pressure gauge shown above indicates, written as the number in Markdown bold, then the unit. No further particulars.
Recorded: **34** mmHg
